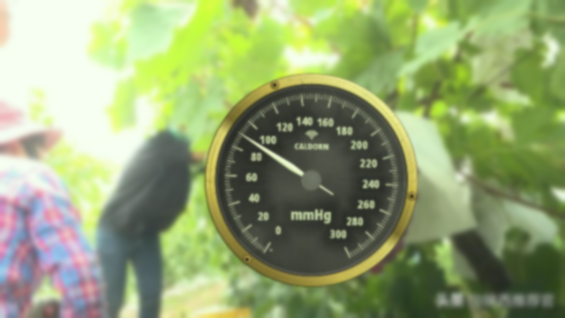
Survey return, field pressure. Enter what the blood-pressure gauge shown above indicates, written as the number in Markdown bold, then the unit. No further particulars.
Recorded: **90** mmHg
